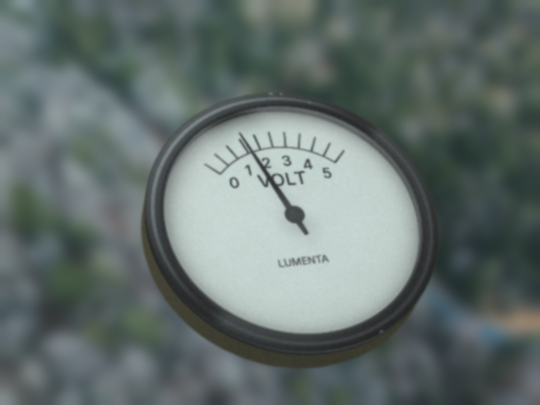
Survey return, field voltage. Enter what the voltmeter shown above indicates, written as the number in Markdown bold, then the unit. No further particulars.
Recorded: **1.5** V
